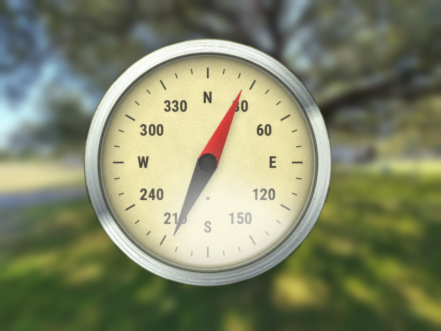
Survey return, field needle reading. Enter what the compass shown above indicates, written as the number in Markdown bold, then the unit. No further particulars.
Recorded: **25** °
